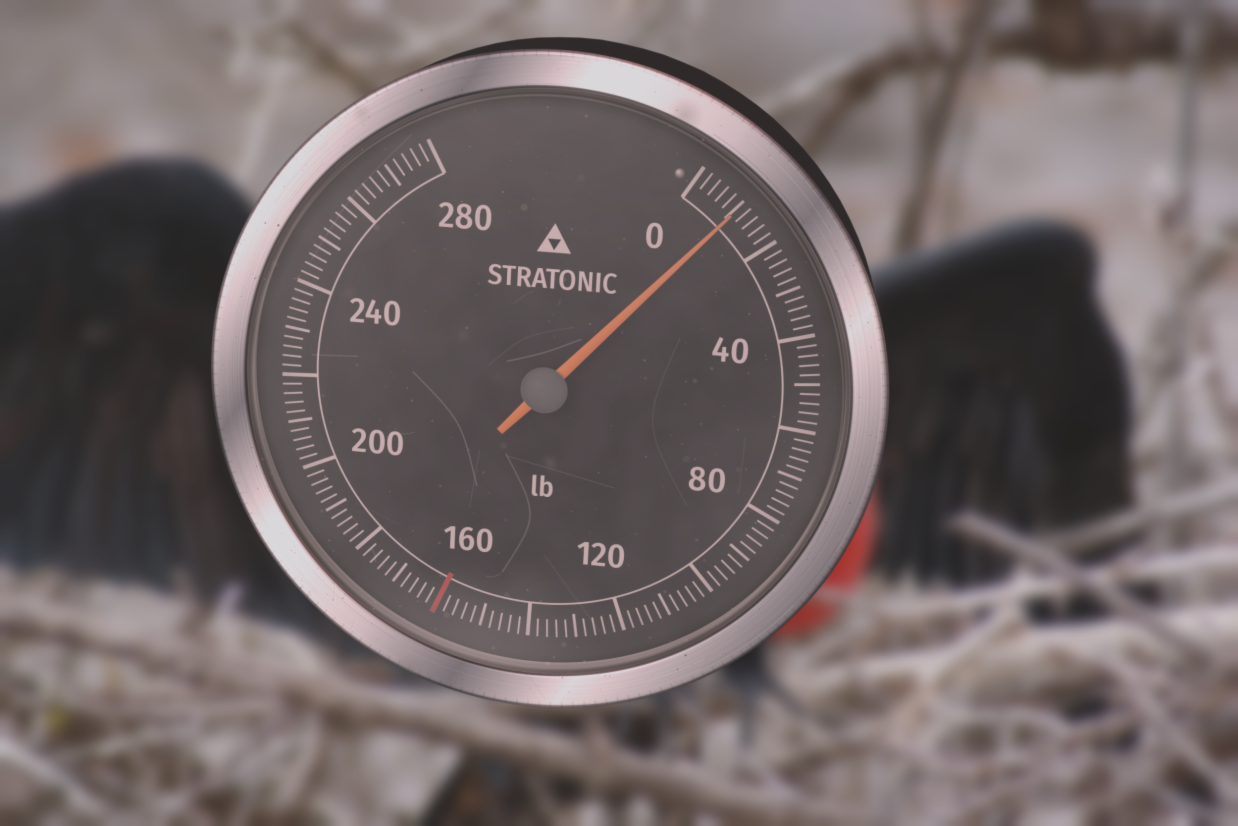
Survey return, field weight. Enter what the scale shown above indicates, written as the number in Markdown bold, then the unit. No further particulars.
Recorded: **10** lb
